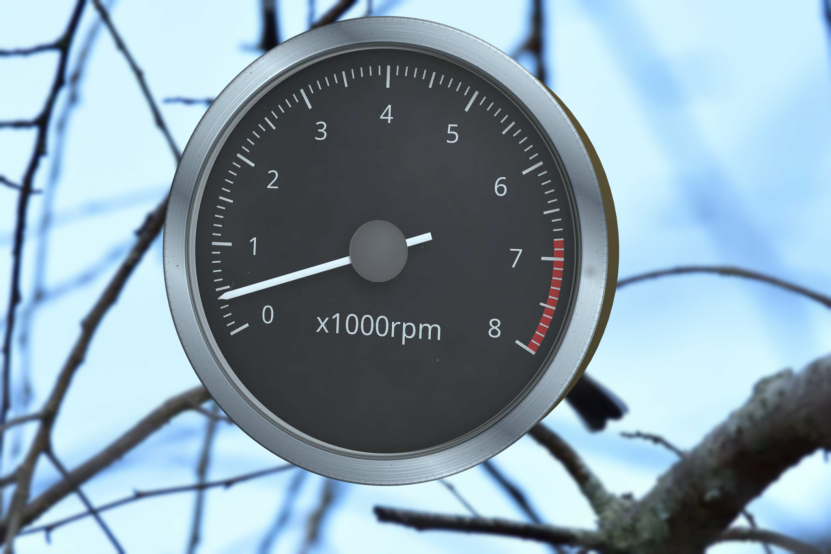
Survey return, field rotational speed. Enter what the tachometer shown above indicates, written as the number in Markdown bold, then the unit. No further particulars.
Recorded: **400** rpm
